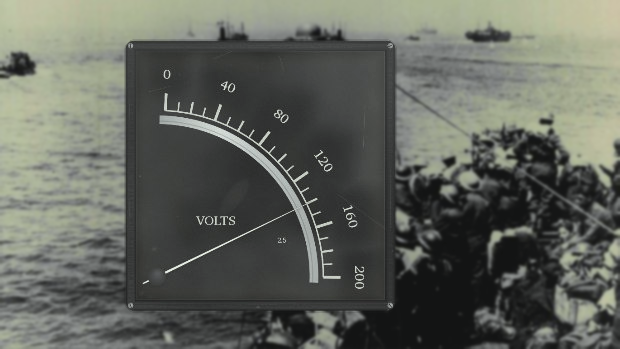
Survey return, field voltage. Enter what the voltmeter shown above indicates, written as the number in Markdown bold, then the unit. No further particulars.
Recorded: **140** V
